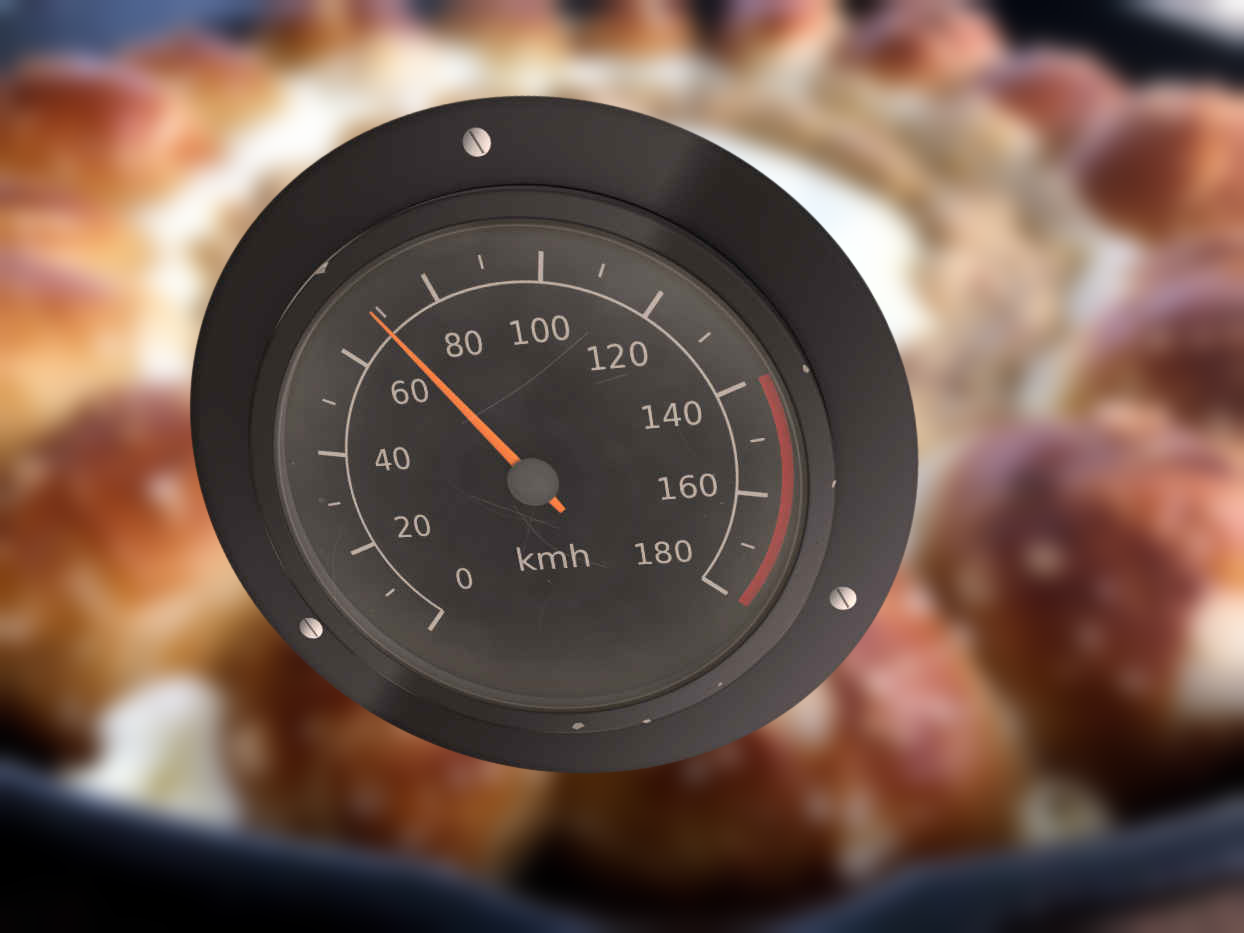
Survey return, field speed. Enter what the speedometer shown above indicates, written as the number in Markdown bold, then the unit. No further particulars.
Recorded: **70** km/h
